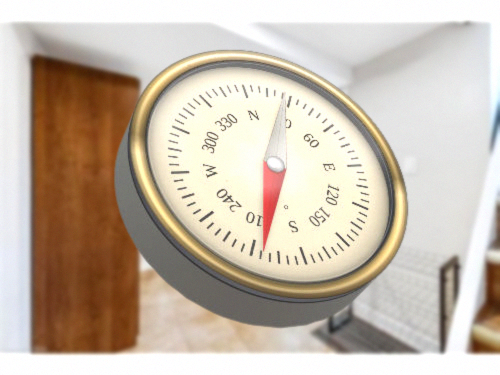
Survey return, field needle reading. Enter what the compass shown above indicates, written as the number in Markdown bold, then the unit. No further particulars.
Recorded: **205** °
